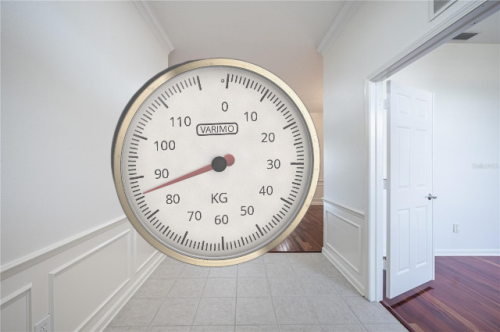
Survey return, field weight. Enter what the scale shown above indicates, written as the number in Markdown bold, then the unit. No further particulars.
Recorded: **86** kg
